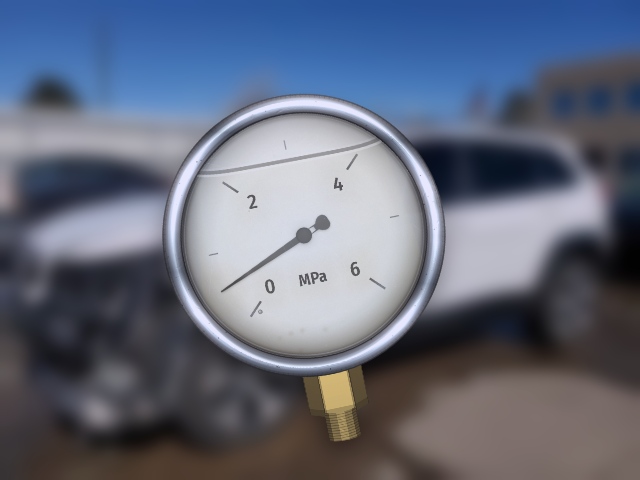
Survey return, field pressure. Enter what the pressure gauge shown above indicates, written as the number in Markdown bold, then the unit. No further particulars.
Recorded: **0.5** MPa
